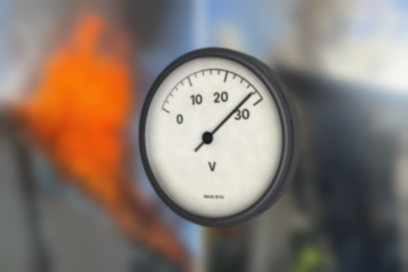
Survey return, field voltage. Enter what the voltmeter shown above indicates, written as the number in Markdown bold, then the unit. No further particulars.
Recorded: **28** V
